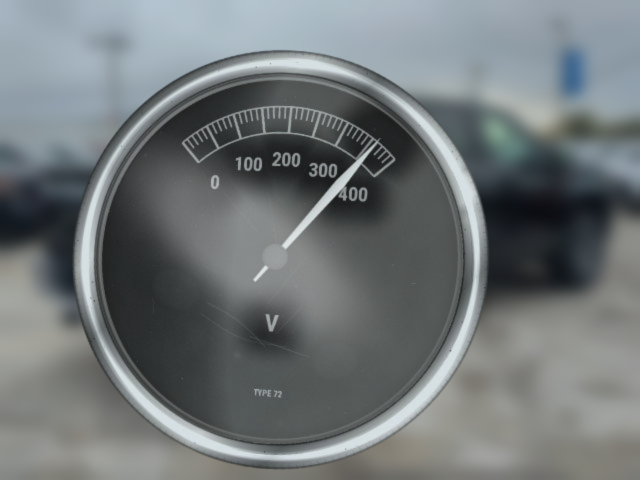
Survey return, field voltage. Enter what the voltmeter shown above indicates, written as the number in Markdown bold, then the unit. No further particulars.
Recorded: **360** V
